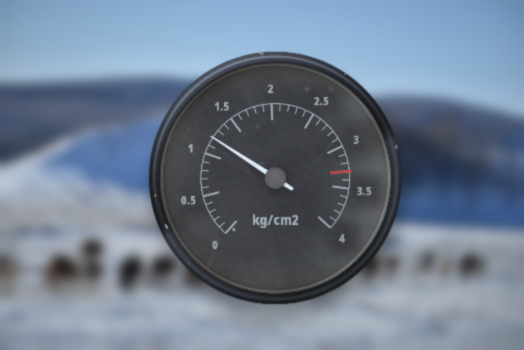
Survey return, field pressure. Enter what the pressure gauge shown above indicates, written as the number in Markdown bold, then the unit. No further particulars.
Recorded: **1.2** kg/cm²
